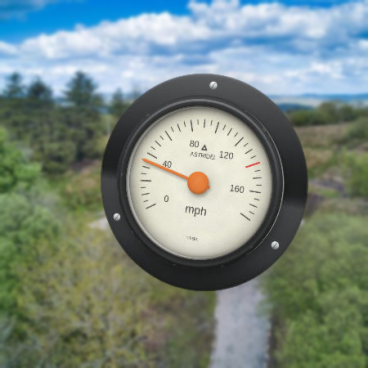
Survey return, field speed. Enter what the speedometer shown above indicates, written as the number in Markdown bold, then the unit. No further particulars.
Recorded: **35** mph
